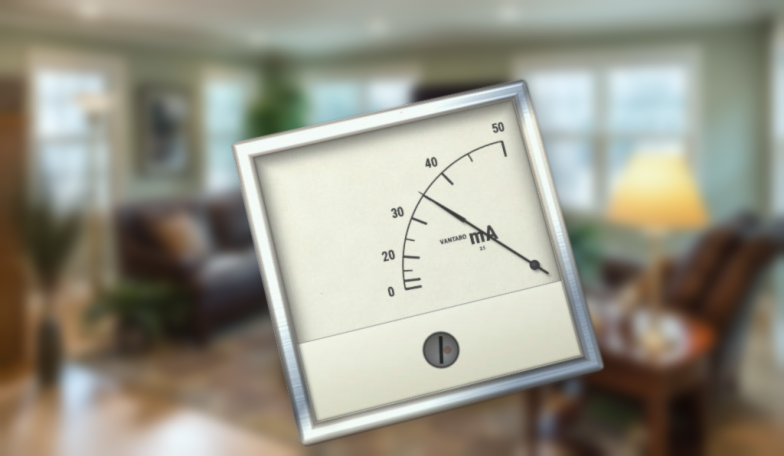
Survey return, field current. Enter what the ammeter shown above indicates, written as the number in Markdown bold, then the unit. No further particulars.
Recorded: **35** mA
